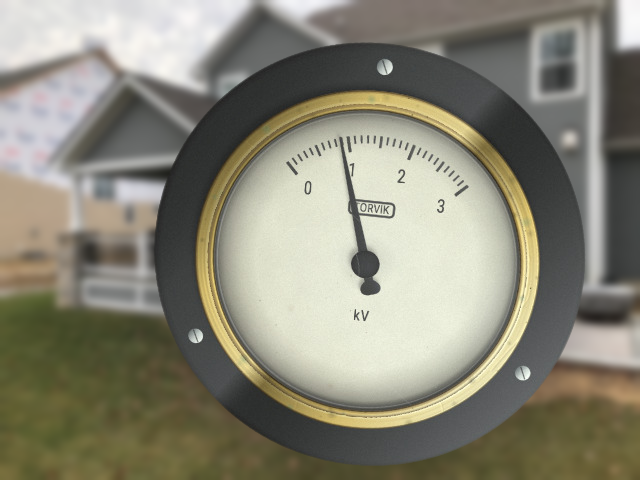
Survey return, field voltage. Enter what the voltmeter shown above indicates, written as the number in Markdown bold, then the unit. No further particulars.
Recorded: **0.9** kV
